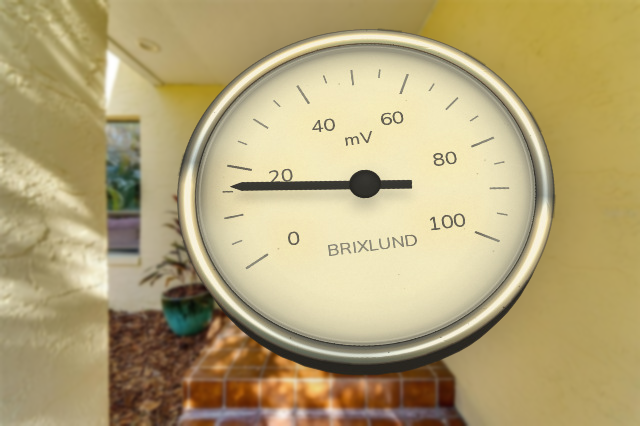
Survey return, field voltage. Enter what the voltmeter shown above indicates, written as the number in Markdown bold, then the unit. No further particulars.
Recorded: **15** mV
